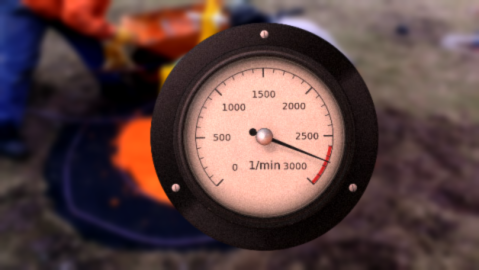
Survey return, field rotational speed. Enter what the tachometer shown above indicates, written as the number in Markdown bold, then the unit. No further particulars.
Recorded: **2750** rpm
